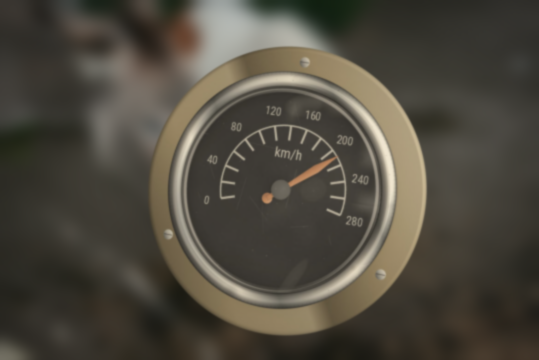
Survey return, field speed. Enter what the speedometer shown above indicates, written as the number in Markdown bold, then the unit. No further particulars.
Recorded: **210** km/h
